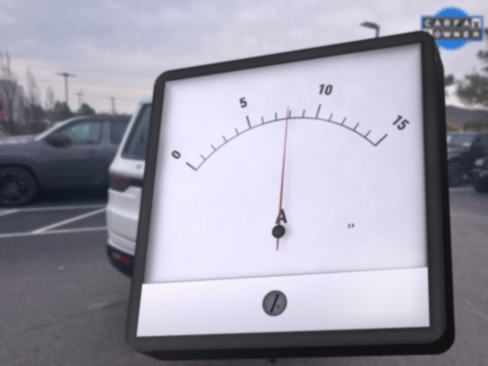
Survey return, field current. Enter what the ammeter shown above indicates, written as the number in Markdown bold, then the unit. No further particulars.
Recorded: **8** A
